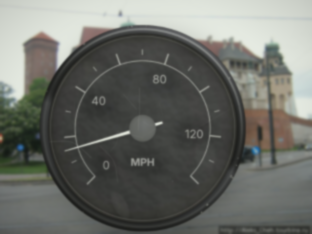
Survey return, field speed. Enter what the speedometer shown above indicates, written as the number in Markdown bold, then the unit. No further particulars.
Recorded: **15** mph
